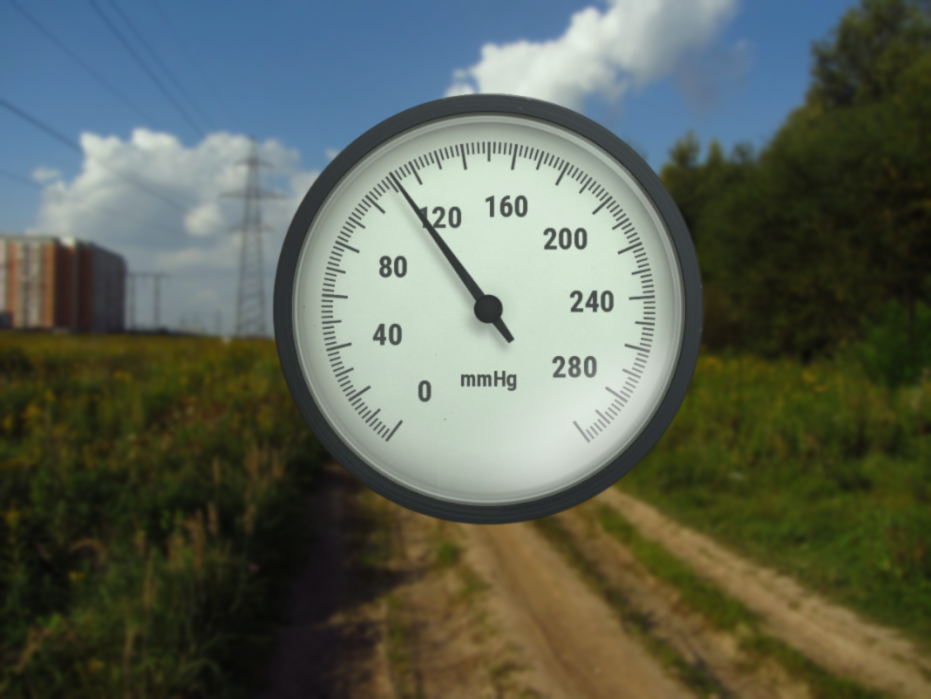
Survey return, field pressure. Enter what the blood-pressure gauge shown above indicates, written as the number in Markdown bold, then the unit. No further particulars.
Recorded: **112** mmHg
